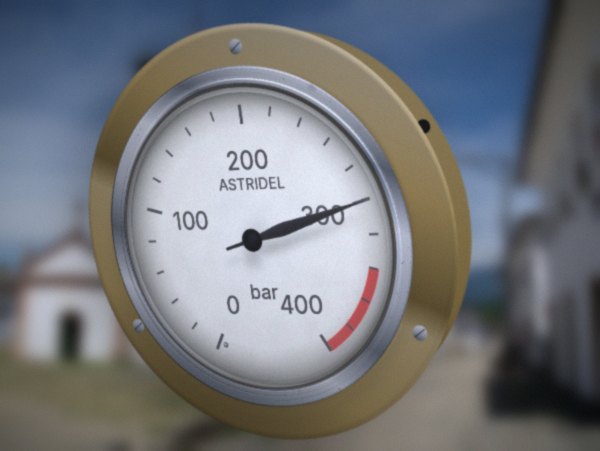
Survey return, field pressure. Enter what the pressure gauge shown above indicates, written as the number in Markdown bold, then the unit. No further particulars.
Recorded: **300** bar
